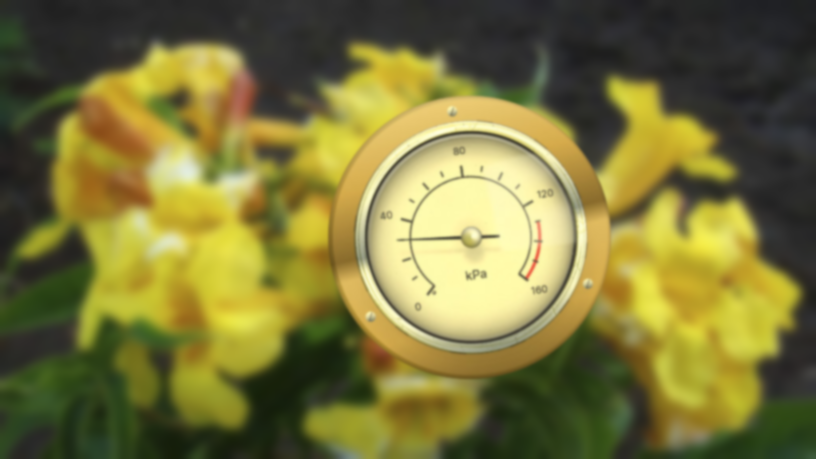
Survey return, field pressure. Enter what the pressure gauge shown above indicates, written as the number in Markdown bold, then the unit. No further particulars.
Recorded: **30** kPa
